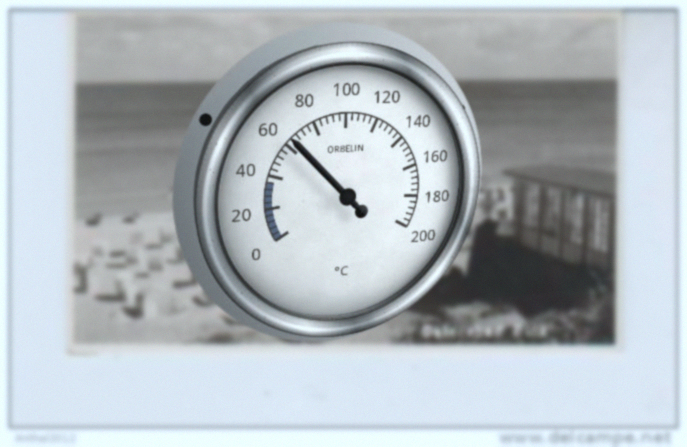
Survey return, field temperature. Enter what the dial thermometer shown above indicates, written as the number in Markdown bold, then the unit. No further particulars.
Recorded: **64** °C
